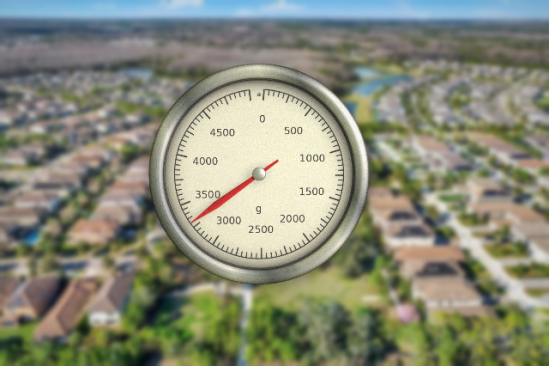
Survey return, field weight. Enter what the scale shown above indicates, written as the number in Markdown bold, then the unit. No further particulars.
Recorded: **3300** g
